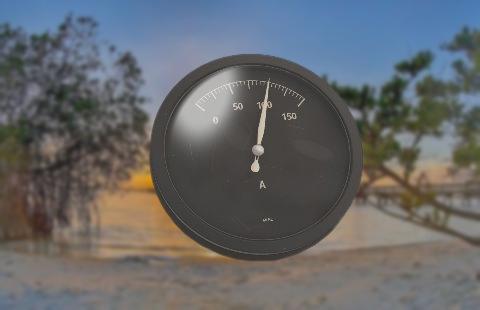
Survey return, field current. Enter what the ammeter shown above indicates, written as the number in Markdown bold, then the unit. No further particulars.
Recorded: **100** A
